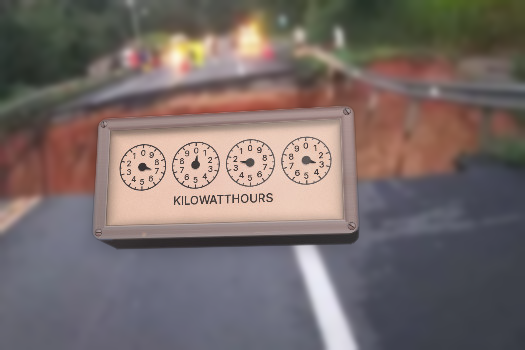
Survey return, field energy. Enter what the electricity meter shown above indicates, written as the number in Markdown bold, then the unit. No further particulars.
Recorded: **7023** kWh
